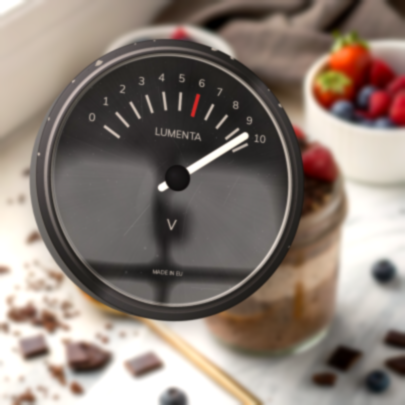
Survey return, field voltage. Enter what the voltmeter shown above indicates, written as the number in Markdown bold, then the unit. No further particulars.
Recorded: **9.5** V
